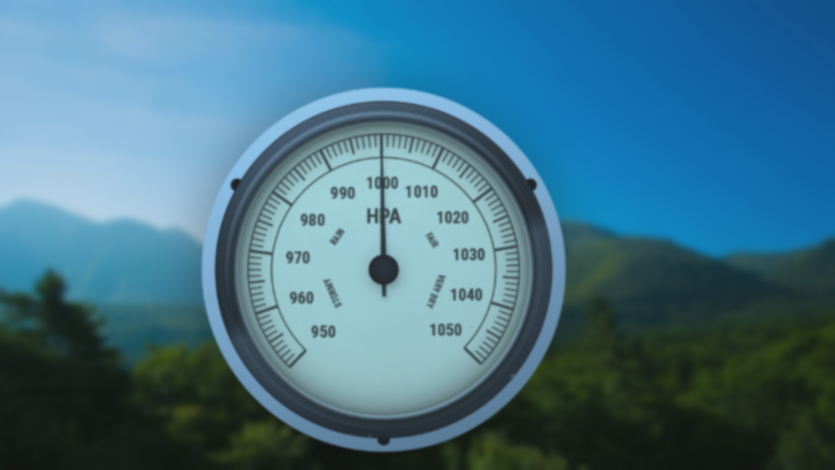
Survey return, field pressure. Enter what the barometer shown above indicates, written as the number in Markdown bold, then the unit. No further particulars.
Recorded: **1000** hPa
